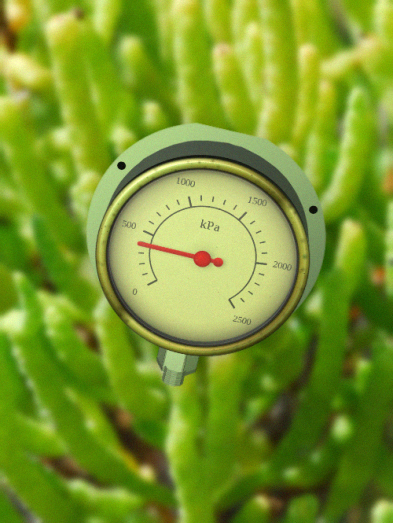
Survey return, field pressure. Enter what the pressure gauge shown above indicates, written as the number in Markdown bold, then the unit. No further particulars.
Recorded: **400** kPa
